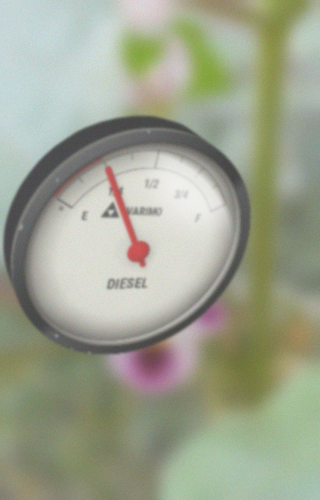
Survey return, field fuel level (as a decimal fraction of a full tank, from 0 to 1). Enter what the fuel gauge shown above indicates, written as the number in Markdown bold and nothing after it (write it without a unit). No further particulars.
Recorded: **0.25**
